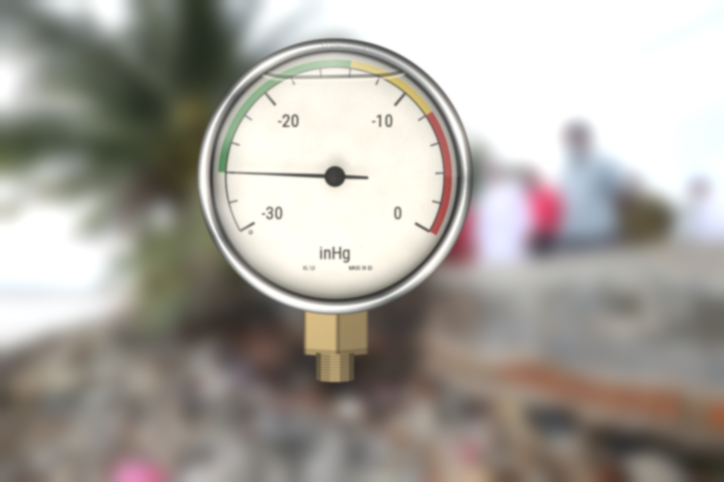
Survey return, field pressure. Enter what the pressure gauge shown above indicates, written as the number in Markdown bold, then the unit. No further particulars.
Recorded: **-26** inHg
